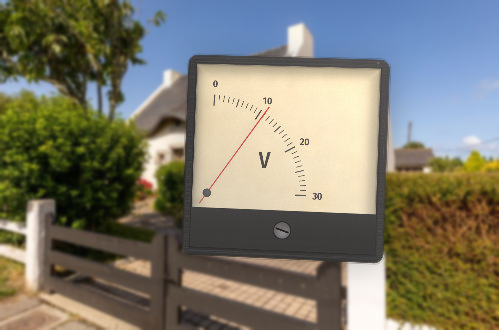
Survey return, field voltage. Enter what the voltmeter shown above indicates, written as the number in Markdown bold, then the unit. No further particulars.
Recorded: **11** V
